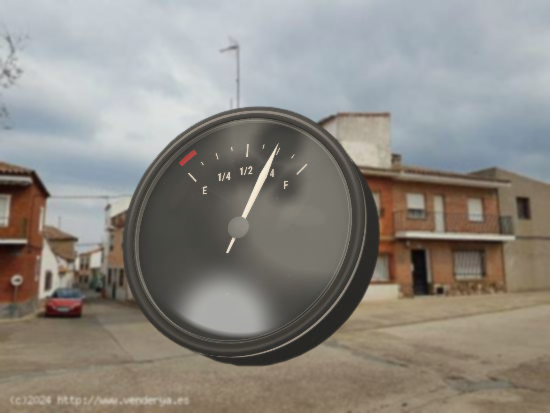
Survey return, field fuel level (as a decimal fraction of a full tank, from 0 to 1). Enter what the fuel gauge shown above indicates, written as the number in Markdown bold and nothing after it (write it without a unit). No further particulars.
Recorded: **0.75**
